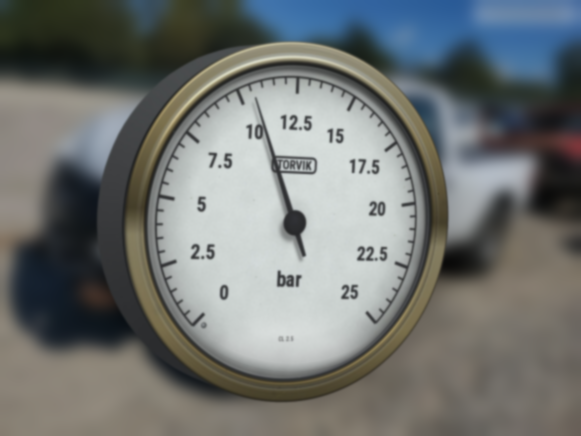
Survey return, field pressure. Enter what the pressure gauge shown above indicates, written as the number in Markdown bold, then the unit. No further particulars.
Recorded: **10.5** bar
